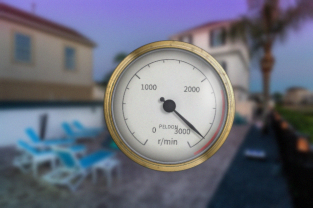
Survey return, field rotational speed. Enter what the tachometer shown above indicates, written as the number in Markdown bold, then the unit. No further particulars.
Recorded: **2800** rpm
